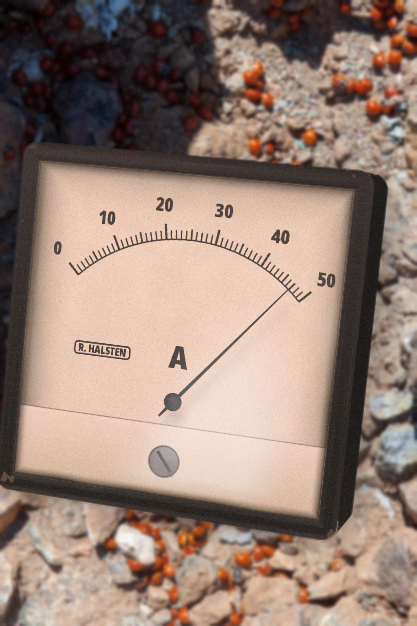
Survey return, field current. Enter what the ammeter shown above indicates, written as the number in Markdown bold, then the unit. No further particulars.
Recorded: **47** A
